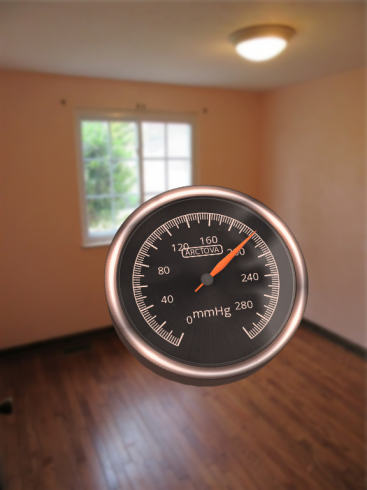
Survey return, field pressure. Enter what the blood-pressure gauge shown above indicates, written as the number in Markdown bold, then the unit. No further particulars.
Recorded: **200** mmHg
